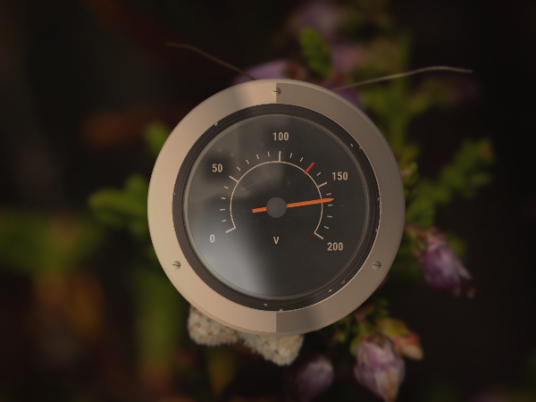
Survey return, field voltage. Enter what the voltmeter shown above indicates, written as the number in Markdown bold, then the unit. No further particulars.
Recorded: **165** V
